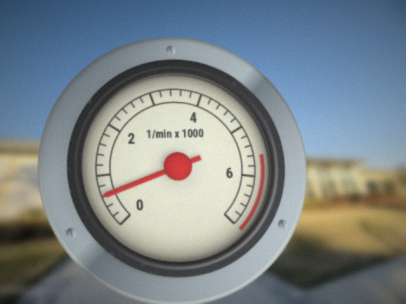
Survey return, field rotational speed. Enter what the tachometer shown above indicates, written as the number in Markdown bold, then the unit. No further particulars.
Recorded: **600** rpm
